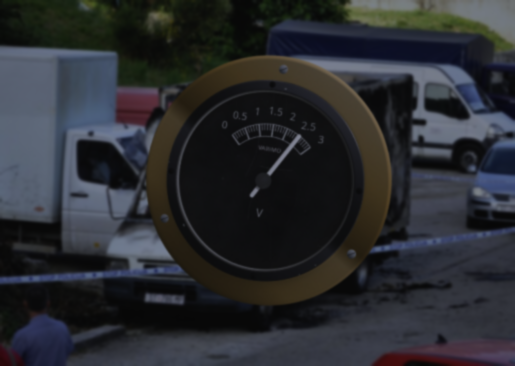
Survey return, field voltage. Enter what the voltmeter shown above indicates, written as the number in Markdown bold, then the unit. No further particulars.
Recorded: **2.5** V
